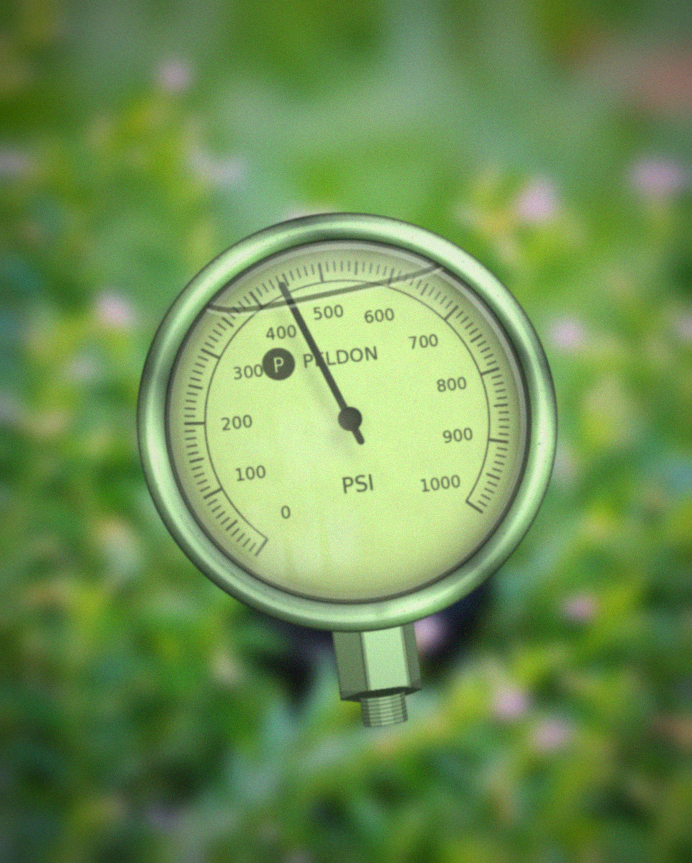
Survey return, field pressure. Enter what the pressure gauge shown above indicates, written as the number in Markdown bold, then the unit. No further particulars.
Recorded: **440** psi
